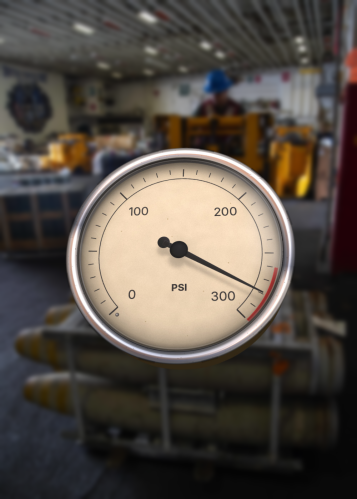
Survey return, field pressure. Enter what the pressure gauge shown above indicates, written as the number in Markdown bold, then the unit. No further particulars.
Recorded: **280** psi
